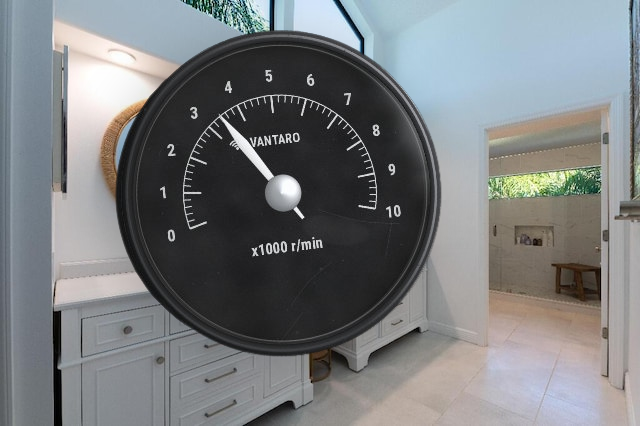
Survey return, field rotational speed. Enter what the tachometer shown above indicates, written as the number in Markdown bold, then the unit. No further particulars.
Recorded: **3400** rpm
